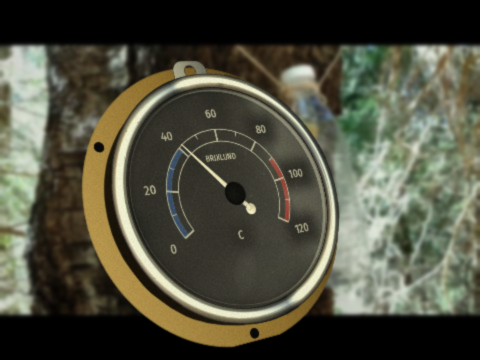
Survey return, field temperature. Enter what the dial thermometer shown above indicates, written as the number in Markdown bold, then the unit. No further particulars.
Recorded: **40** °C
